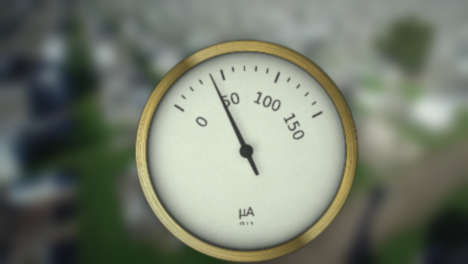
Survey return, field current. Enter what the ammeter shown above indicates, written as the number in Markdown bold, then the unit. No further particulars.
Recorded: **40** µA
